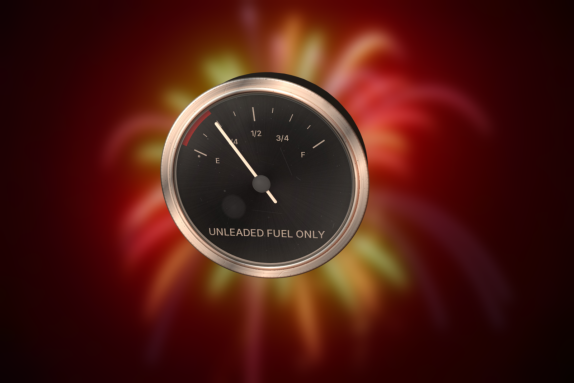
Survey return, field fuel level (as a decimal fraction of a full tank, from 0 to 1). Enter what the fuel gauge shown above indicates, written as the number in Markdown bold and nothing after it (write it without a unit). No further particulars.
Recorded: **0.25**
